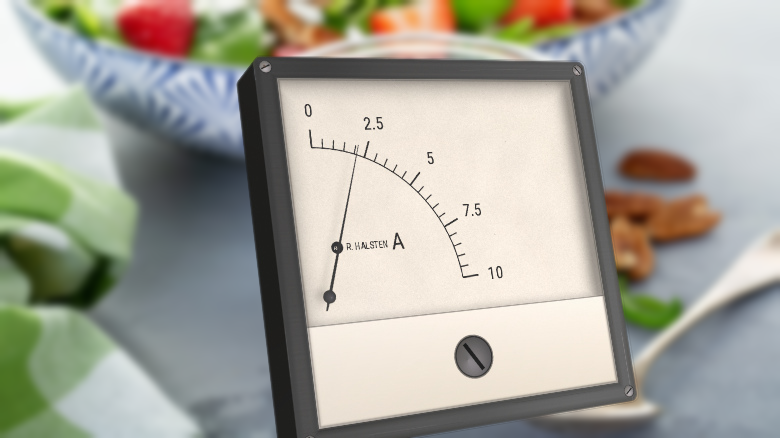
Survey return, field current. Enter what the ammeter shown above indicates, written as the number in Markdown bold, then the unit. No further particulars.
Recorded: **2** A
